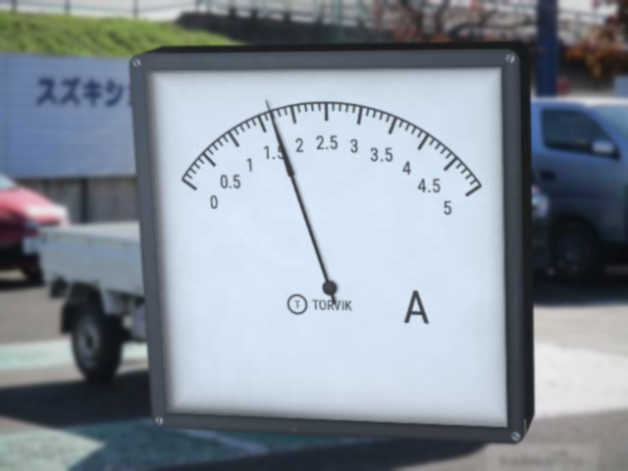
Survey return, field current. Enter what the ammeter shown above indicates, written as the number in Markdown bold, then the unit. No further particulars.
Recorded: **1.7** A
